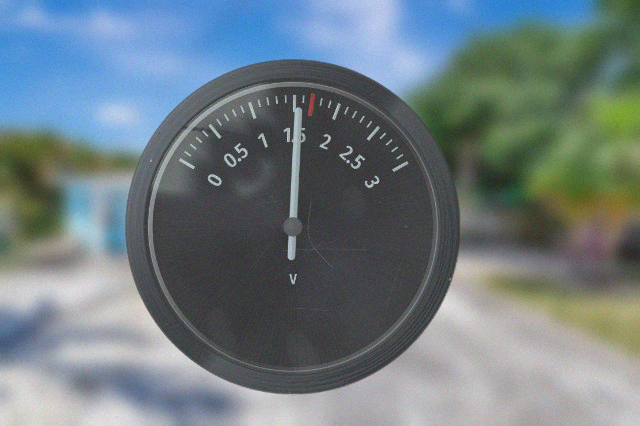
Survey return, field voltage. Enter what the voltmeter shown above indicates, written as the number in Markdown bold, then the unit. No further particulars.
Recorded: **1.55** V
